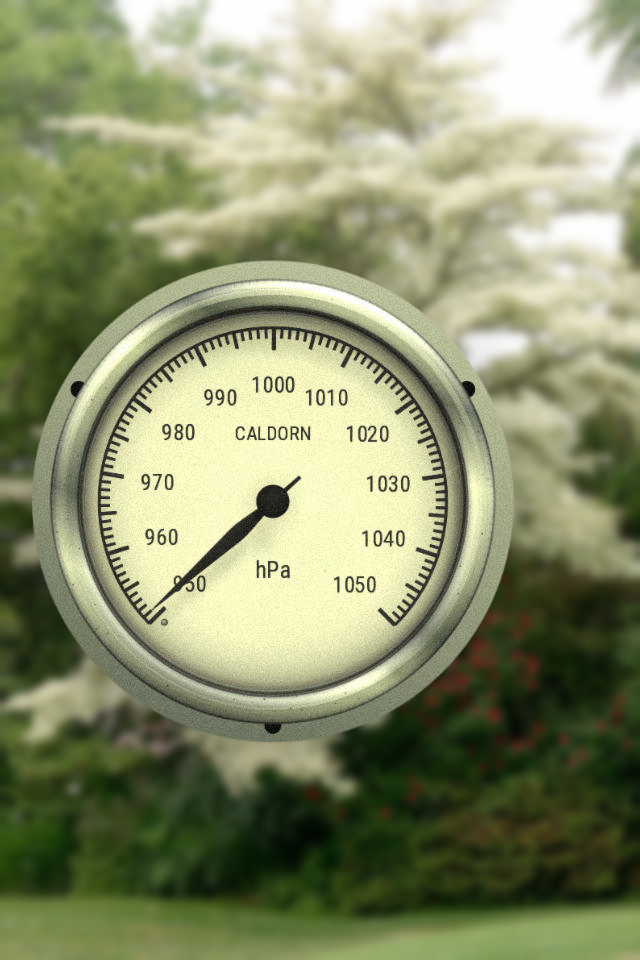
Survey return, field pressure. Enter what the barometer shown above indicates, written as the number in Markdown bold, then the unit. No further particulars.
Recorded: **951** hPa
